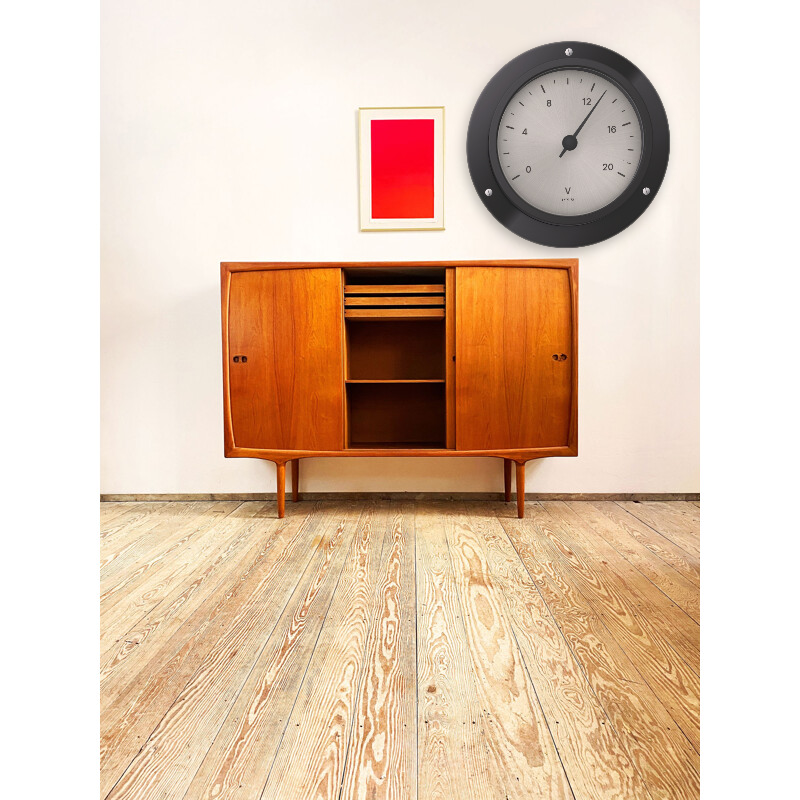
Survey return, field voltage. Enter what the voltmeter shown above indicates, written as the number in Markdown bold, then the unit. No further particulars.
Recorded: **13** V
